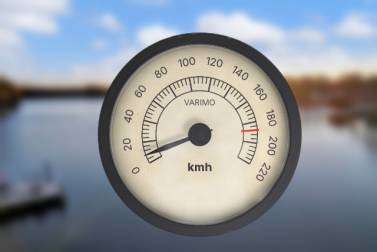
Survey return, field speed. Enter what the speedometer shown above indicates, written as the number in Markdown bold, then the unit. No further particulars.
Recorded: **8** km/h
